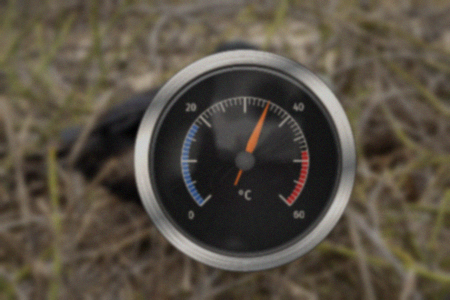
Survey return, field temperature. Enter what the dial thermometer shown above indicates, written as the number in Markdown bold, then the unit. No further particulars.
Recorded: **35** °C
